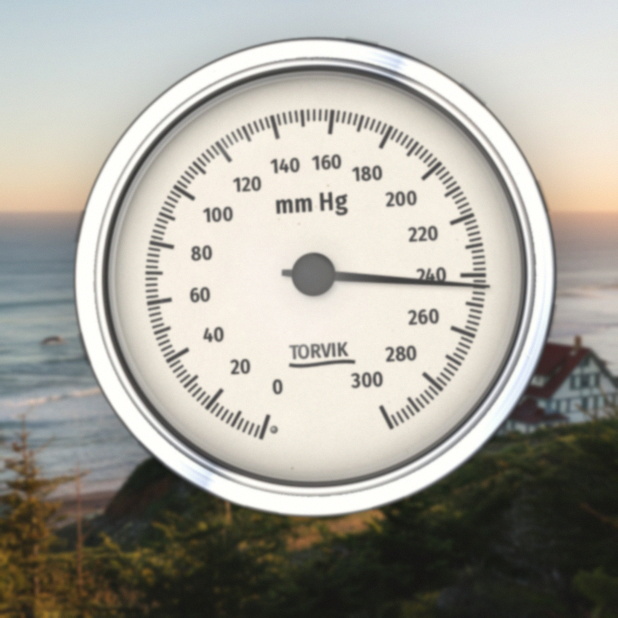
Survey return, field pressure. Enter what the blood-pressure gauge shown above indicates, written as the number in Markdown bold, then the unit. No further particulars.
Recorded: **244** mmHg
